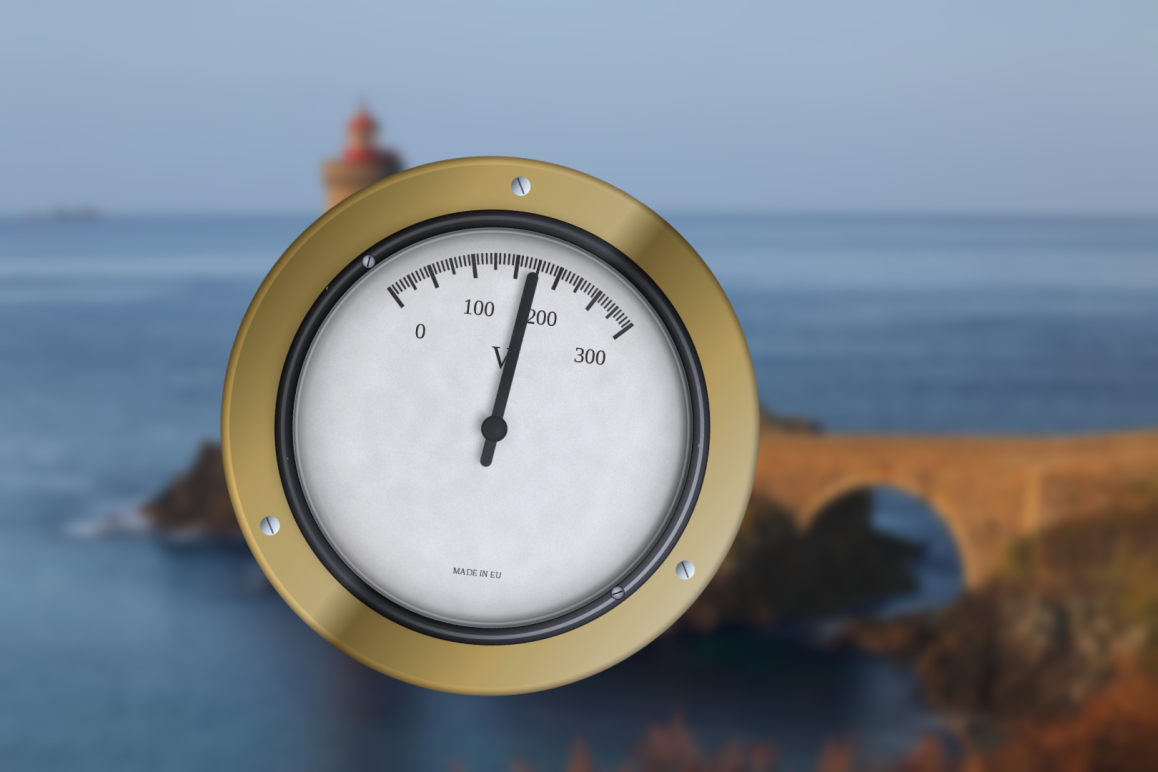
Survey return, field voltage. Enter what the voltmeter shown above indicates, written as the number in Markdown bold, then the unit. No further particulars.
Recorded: **170** V
